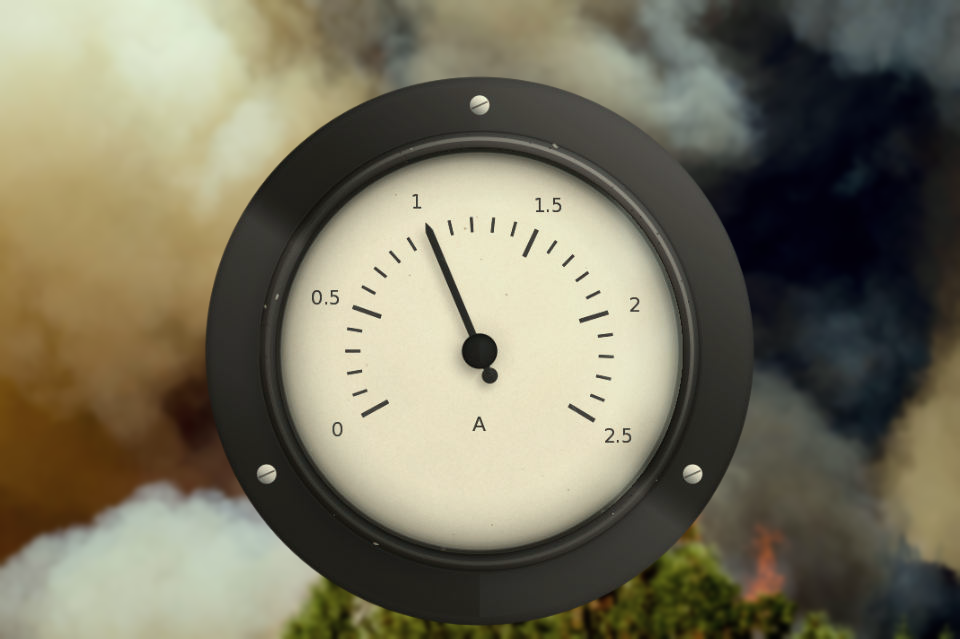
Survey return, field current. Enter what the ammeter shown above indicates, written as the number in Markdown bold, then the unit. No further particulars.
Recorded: **1** A
